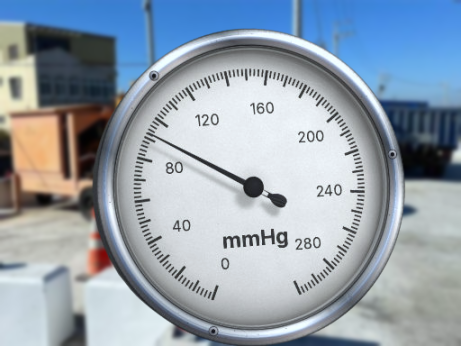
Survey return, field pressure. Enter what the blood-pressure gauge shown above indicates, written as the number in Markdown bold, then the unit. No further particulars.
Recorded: **92** mmHg
